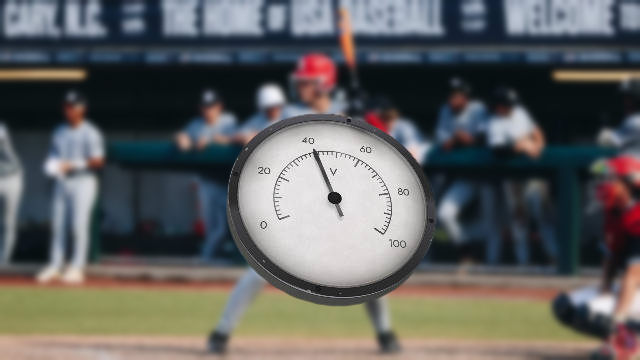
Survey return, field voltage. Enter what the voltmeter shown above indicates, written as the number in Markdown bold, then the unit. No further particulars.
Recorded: **40** V
